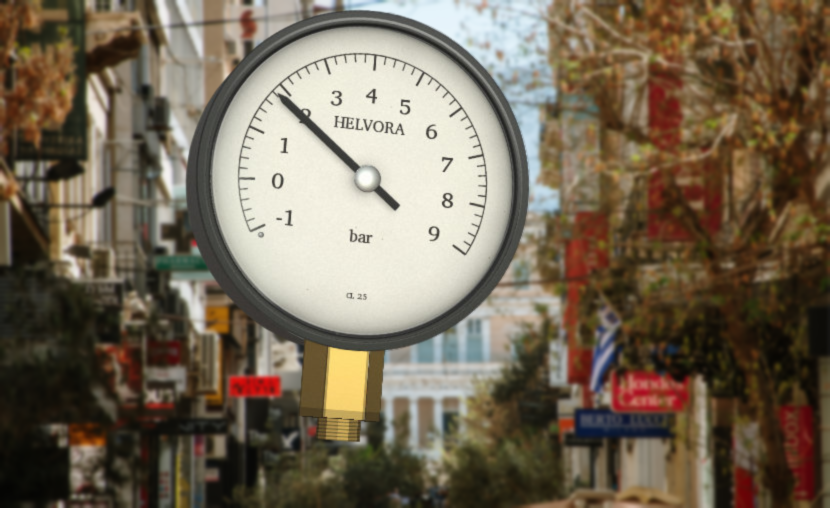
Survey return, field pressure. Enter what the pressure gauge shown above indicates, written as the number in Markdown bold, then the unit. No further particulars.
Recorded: **1.8** bar
